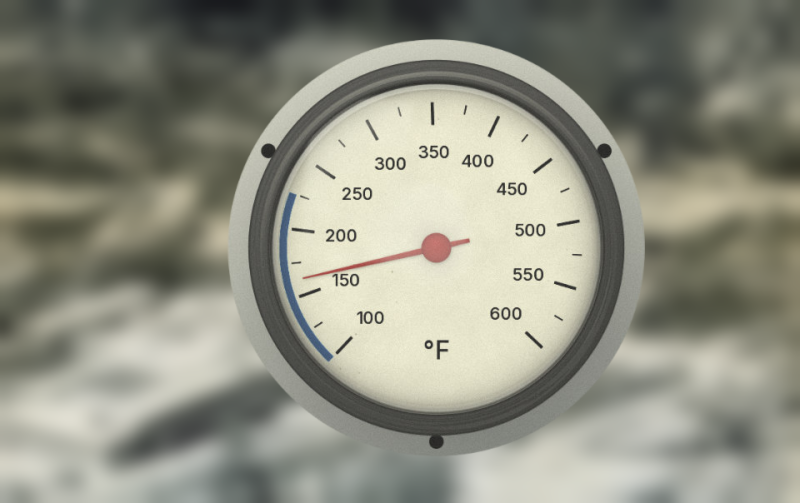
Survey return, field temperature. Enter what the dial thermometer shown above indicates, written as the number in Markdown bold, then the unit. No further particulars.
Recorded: **162.5** °F
